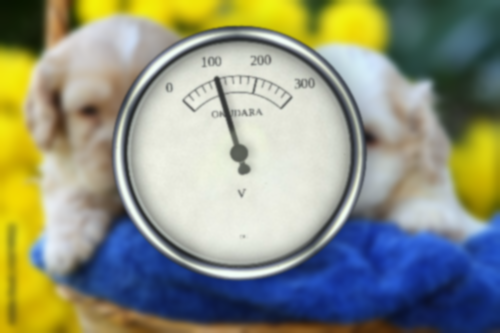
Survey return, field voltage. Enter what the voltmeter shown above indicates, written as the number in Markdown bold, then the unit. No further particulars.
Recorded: **100** V
